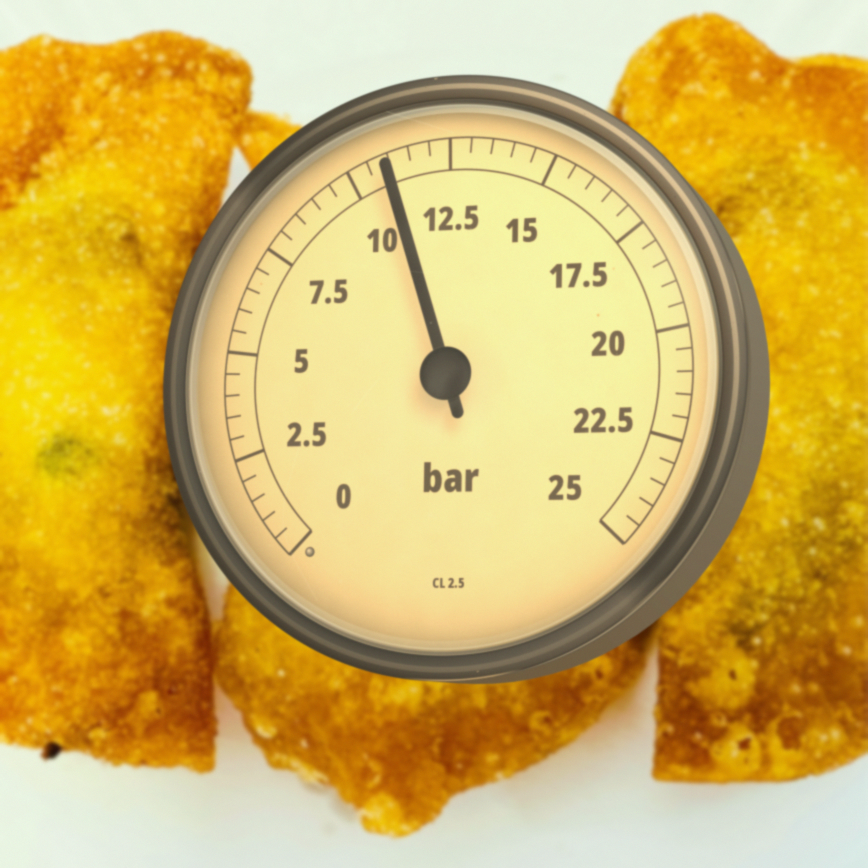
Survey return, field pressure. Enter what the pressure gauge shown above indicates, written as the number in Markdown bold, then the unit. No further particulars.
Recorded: **11** bar
